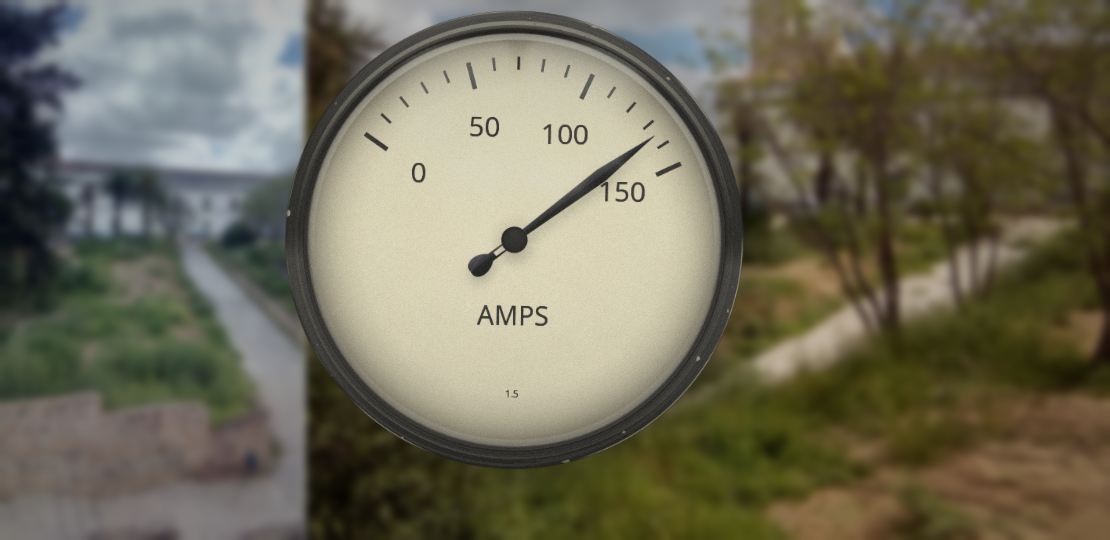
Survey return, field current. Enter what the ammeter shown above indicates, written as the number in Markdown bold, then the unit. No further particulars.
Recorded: **135** A
